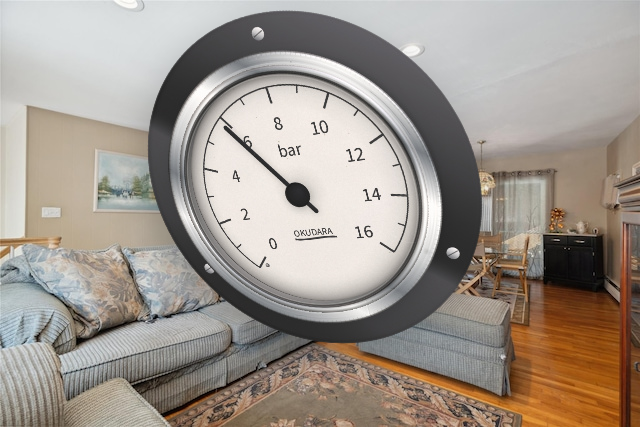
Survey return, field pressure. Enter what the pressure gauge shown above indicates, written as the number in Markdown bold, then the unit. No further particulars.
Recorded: **6** bar
